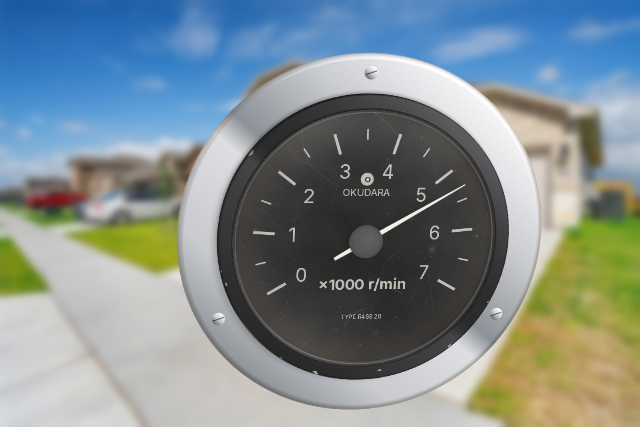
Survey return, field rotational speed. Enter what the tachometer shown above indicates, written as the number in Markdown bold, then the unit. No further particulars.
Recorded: **5250** rpm
